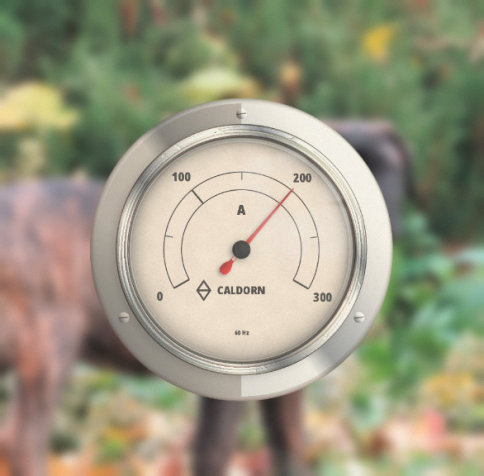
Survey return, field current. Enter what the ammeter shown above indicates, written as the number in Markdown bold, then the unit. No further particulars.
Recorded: **200** A
